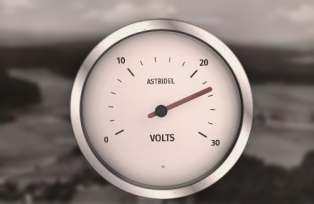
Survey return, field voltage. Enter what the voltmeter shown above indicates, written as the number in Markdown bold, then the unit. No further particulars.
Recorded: **23** V
